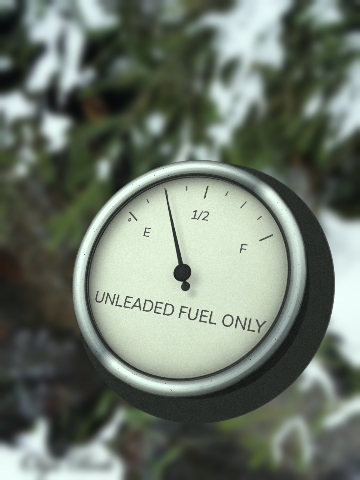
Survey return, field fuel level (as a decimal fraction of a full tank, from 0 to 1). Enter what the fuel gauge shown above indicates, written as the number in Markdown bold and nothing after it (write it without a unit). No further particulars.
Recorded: **0.25**
